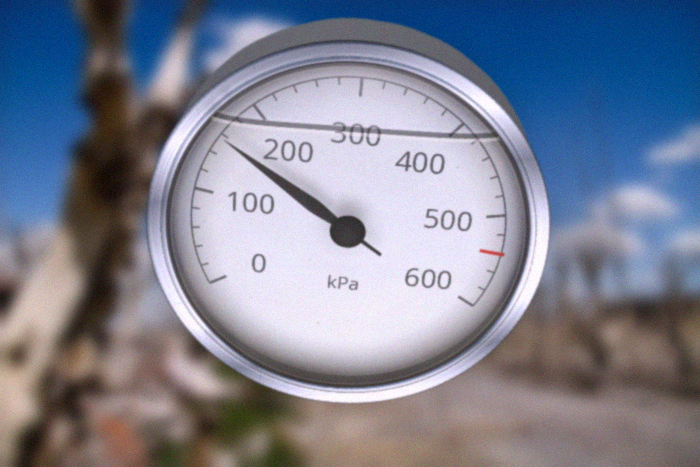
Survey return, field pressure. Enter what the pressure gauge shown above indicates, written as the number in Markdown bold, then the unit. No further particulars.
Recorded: **160** kPa
